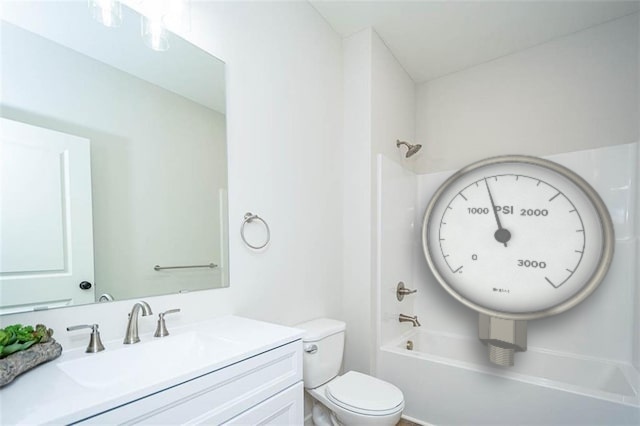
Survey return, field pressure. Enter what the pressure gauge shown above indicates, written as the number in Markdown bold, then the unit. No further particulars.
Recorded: **1300** psi
